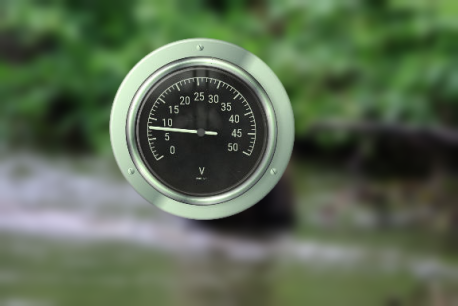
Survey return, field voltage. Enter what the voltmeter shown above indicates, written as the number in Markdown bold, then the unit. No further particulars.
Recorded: **8** V
